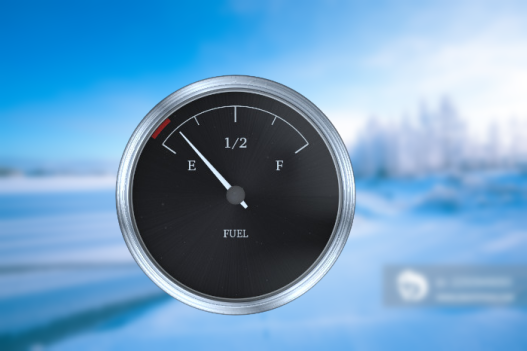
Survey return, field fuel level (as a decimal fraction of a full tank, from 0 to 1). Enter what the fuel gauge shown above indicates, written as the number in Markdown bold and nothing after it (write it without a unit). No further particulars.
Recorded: **0.125**
